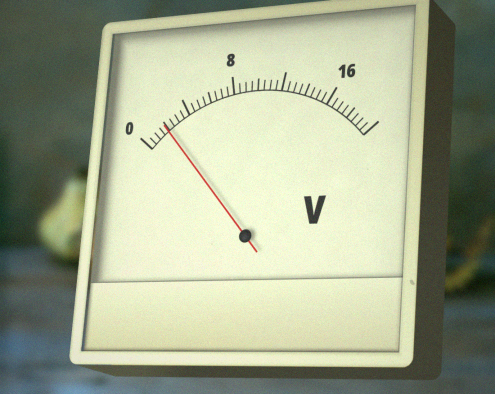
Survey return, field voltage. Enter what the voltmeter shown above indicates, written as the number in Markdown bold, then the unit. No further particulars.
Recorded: **2** V
